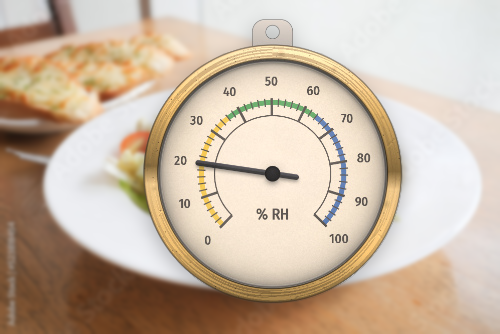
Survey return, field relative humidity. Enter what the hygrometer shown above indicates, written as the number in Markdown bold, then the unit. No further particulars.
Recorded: **20** %
